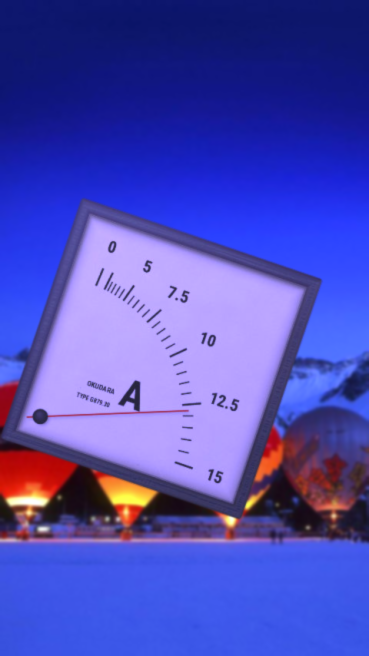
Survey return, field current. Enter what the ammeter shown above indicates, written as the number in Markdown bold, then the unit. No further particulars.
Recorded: **12.75** A
